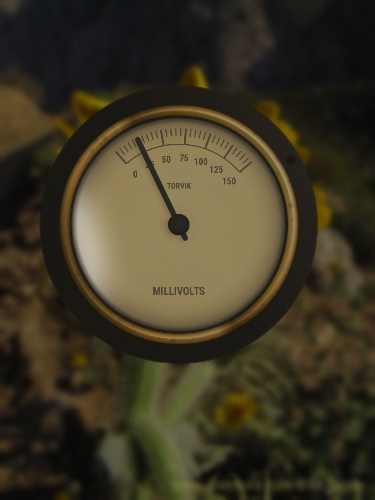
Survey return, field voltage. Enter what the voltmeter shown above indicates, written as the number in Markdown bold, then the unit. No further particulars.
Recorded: **25** mV
